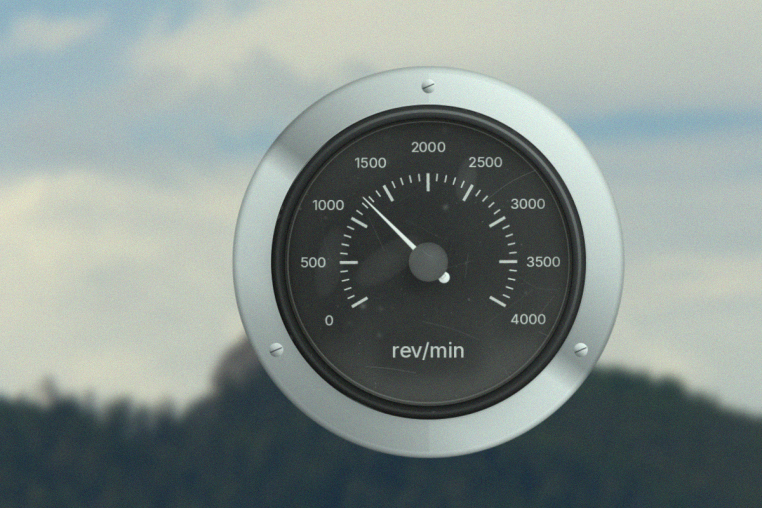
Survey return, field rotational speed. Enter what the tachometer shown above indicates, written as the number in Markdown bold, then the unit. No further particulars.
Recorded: **1250** rpm
